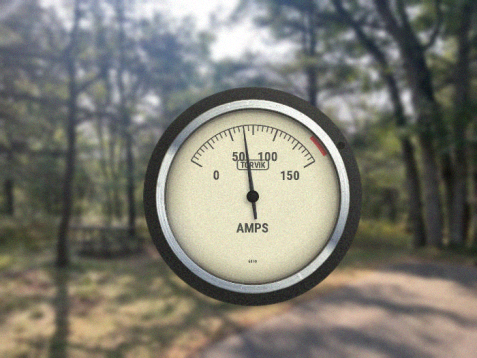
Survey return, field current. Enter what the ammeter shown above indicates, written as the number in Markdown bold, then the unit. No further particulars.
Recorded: **65** A
